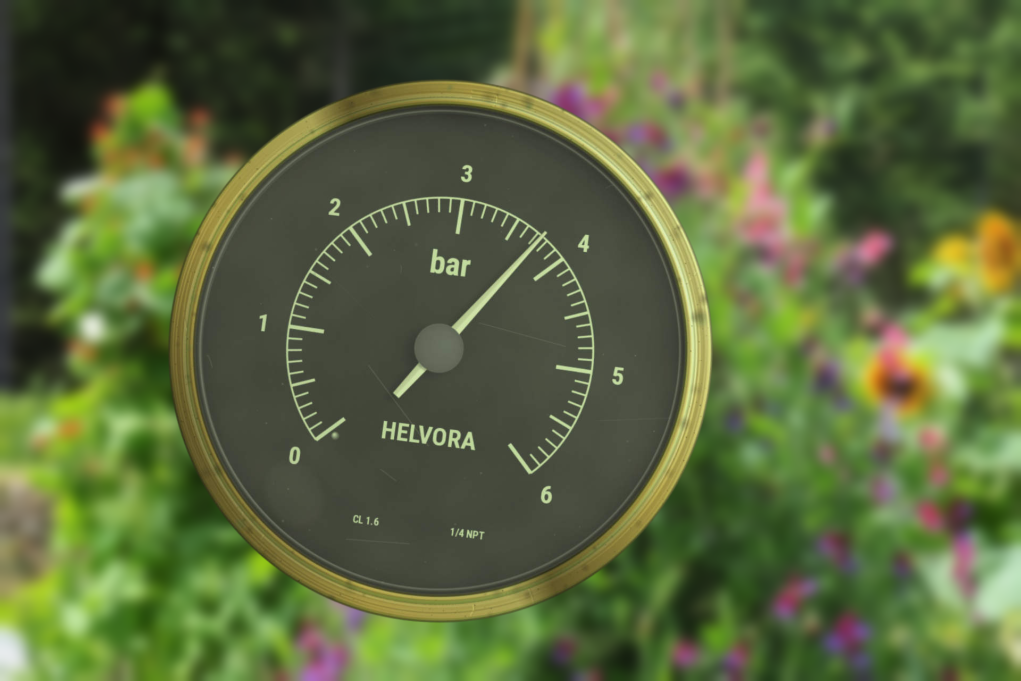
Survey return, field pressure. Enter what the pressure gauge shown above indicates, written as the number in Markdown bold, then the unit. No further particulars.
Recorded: **3.75** bar
